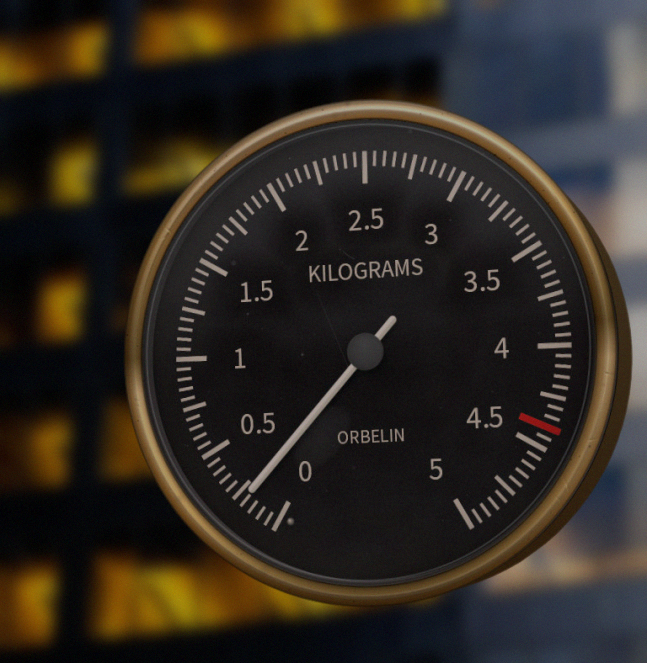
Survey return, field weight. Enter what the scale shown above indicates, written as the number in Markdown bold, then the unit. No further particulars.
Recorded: **0.2** kg
